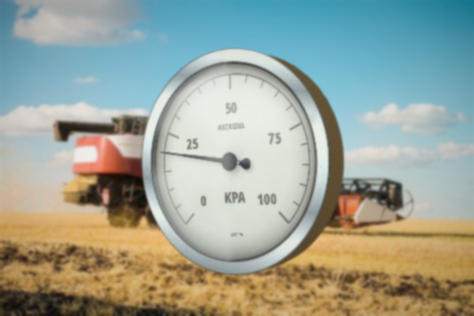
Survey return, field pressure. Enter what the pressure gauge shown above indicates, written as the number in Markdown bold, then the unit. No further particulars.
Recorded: **20** kPa
